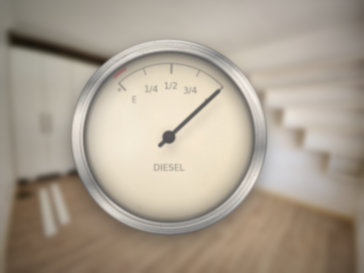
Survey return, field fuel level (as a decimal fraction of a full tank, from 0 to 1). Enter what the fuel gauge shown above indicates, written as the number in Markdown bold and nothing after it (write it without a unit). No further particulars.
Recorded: **1**
